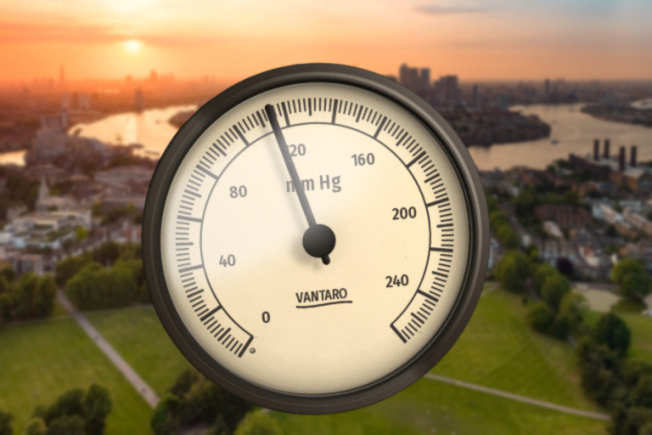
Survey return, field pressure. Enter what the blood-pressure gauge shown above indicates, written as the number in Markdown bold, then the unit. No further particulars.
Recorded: **114** mmHg
